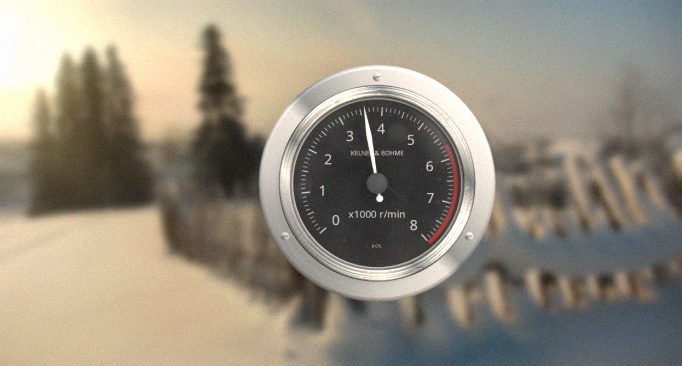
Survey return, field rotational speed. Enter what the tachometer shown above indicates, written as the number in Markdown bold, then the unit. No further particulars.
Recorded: **3600** rpm
